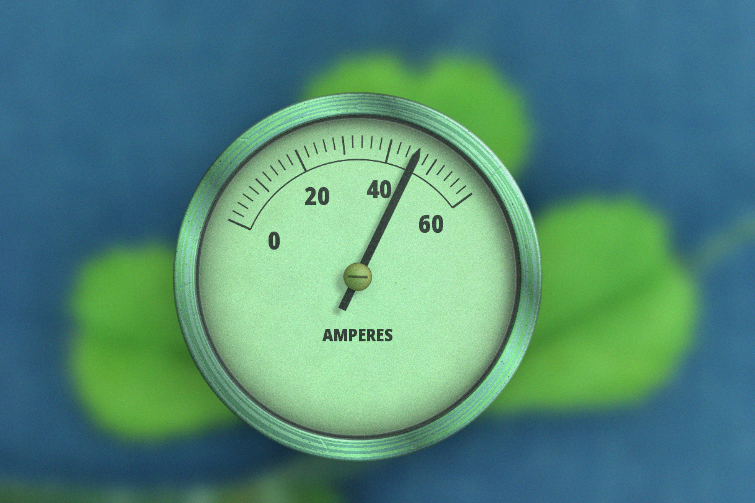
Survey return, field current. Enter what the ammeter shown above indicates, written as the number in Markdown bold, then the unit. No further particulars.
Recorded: **46** A
